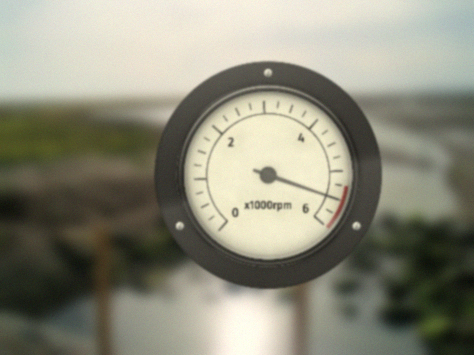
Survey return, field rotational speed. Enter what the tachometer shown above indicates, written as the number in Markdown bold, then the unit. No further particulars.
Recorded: **5500** rpm
